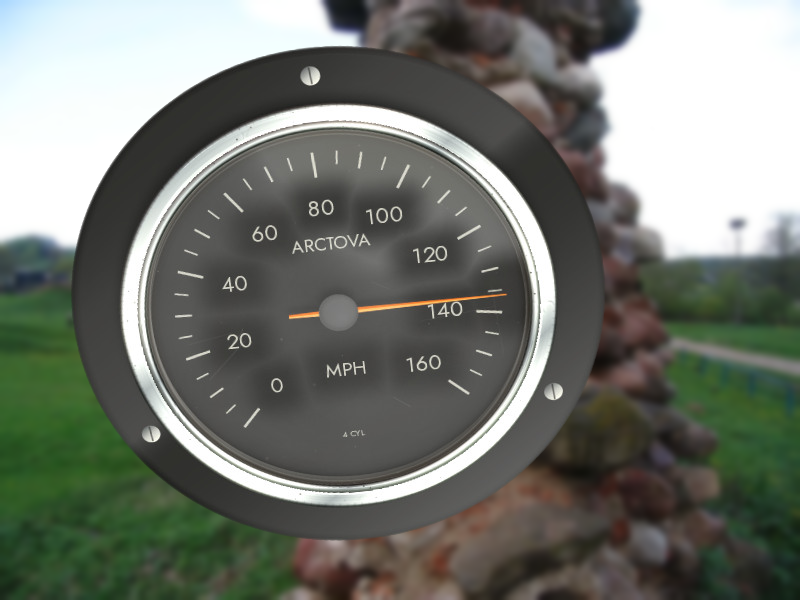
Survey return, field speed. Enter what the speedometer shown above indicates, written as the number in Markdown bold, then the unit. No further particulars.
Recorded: **135** mph
